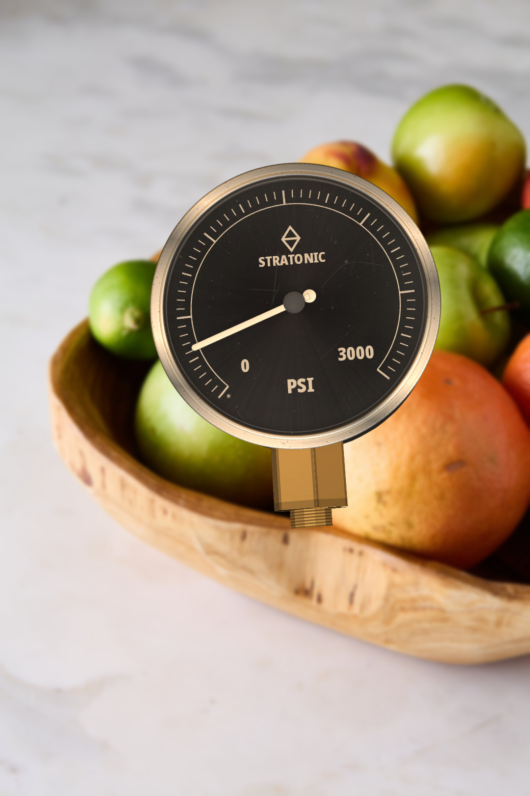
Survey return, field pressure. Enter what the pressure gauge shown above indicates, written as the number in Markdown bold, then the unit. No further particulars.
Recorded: **300** psi
